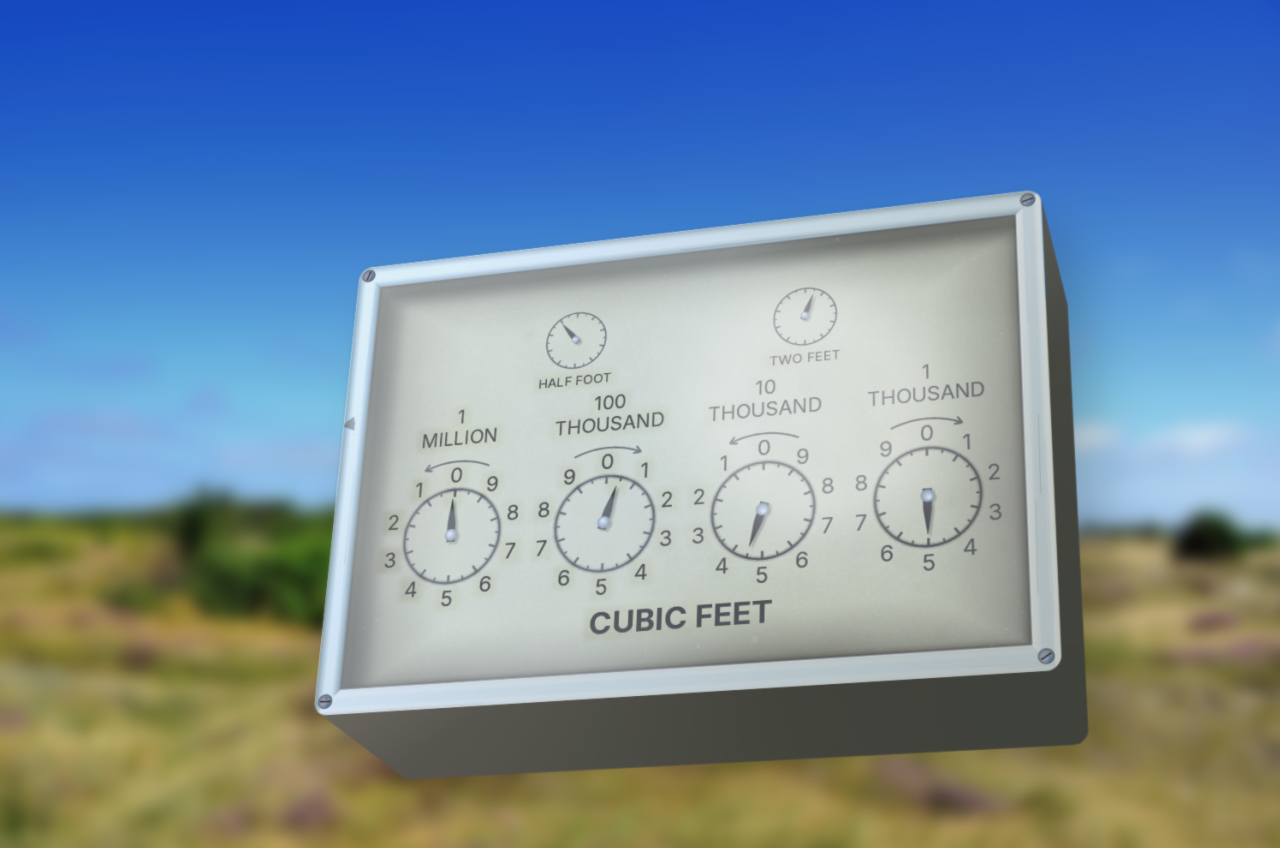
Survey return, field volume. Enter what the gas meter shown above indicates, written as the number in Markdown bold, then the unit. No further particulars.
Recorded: **4500** ft³
